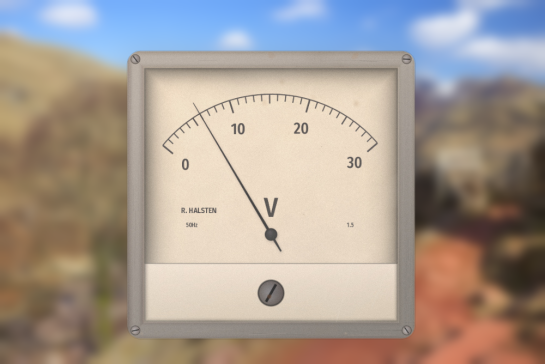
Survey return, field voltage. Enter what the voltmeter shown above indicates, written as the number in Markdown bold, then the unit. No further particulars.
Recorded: **6** V
